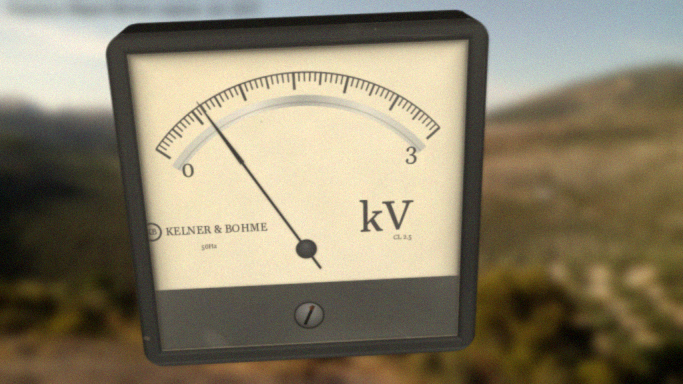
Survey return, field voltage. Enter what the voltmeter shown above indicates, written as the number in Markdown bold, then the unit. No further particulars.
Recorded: **0.6** kV
